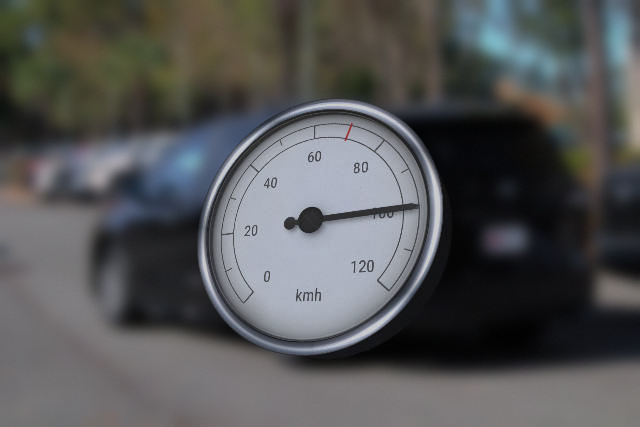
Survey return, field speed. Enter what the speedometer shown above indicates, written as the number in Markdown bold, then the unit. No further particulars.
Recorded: **100** km/h
